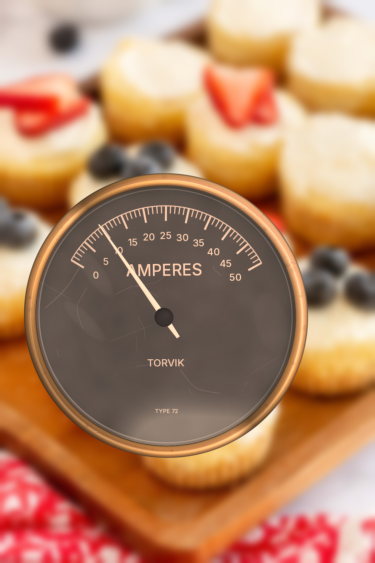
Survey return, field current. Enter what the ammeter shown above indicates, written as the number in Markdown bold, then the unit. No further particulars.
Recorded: **10** A
